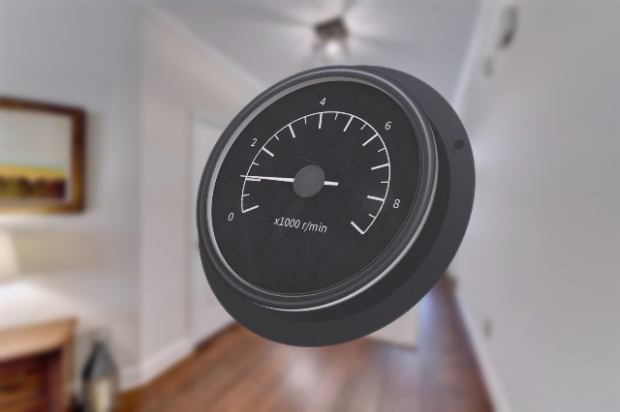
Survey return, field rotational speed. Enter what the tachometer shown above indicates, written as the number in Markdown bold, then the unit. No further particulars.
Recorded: **1000** rpm
